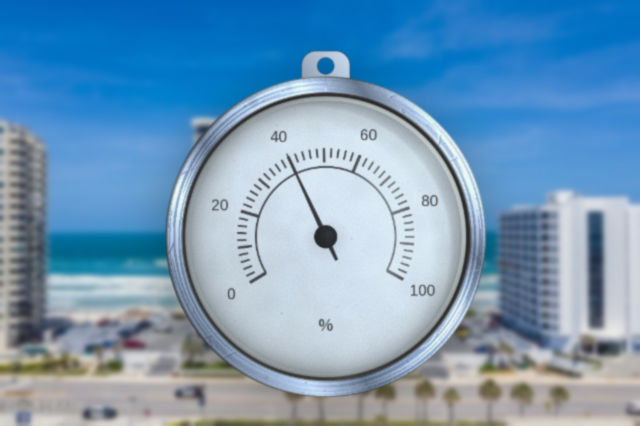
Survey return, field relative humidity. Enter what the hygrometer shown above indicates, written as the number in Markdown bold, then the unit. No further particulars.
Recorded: **40** %
